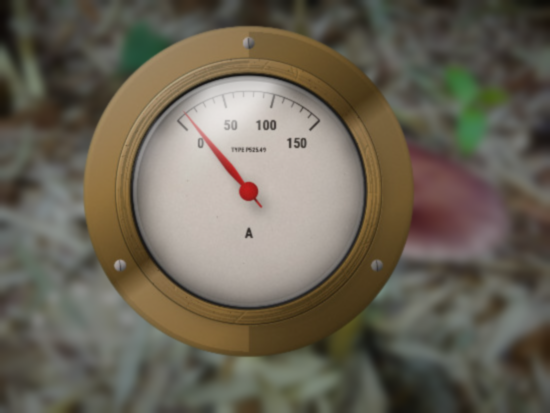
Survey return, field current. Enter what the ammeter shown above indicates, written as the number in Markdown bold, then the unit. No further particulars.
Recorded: **10** A
